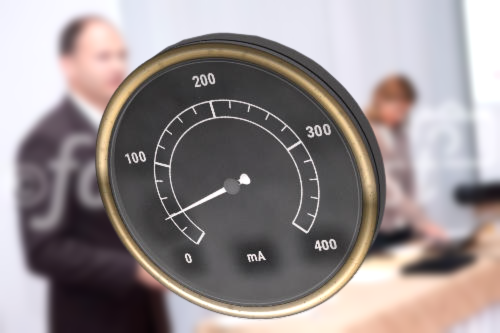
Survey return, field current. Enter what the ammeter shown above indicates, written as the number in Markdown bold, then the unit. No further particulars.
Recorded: **40** mA
